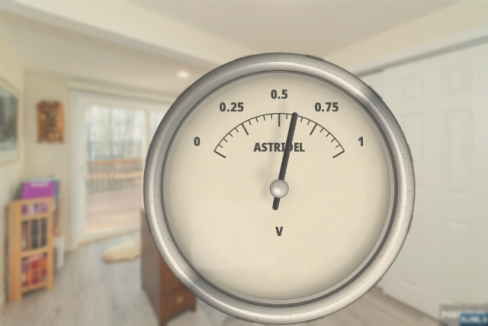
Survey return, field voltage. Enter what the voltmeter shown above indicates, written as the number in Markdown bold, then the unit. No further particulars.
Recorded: **0.6** V
